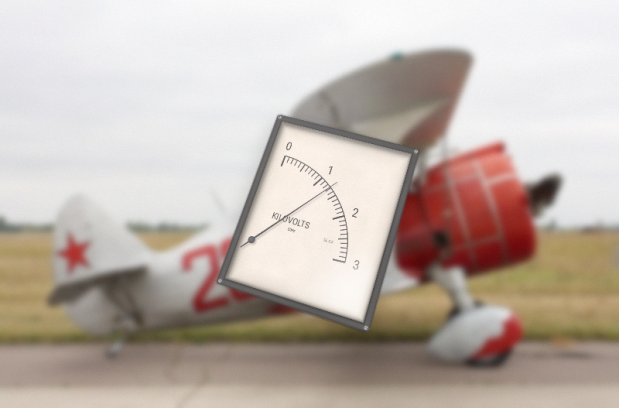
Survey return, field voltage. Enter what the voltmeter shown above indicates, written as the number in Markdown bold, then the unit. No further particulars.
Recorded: **1.3** kV
